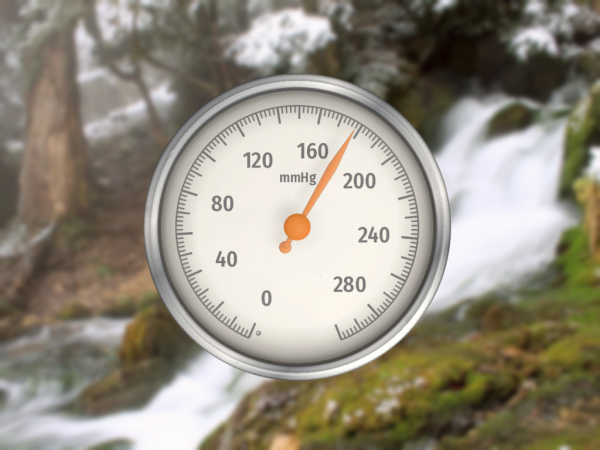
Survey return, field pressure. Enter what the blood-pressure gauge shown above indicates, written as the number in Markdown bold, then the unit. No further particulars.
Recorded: **178** mmHg
